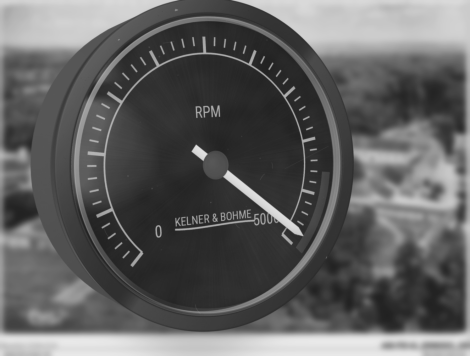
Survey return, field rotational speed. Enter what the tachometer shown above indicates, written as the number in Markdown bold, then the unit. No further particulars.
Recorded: **4900** rpm
